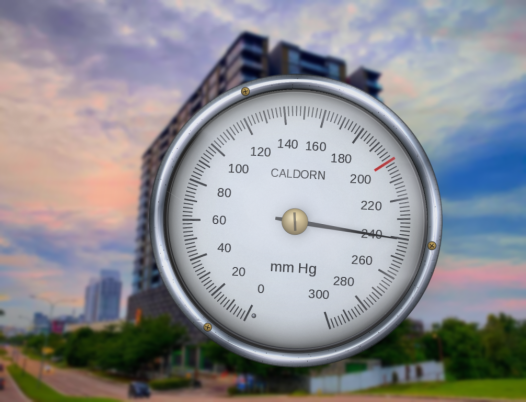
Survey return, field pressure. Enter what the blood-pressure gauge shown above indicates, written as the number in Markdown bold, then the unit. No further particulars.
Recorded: **240** mmHg
